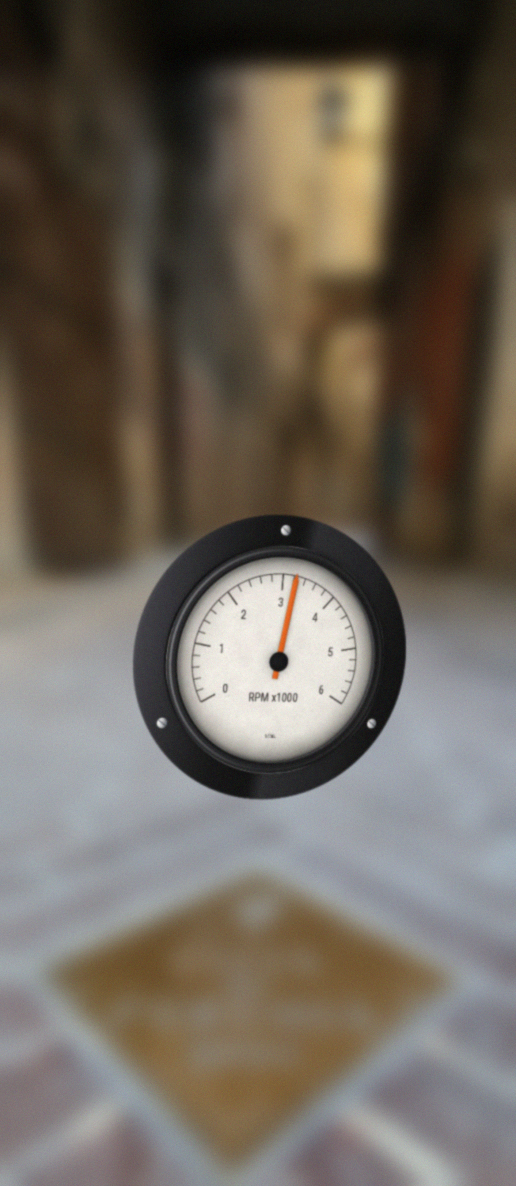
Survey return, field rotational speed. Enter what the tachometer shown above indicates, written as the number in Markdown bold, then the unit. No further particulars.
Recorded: **3200** rpm
